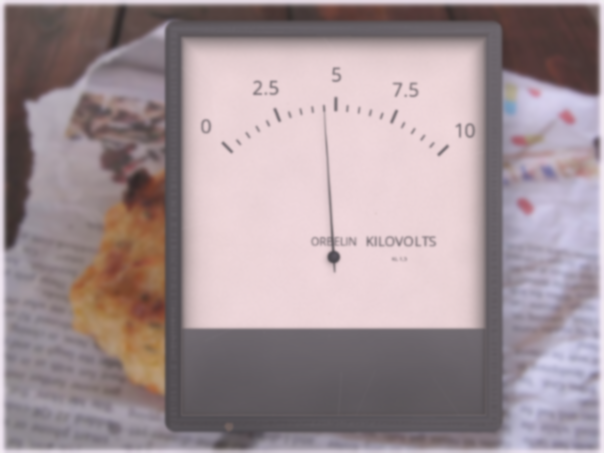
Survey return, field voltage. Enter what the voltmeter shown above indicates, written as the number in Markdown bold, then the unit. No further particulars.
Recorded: **4.5** kV
